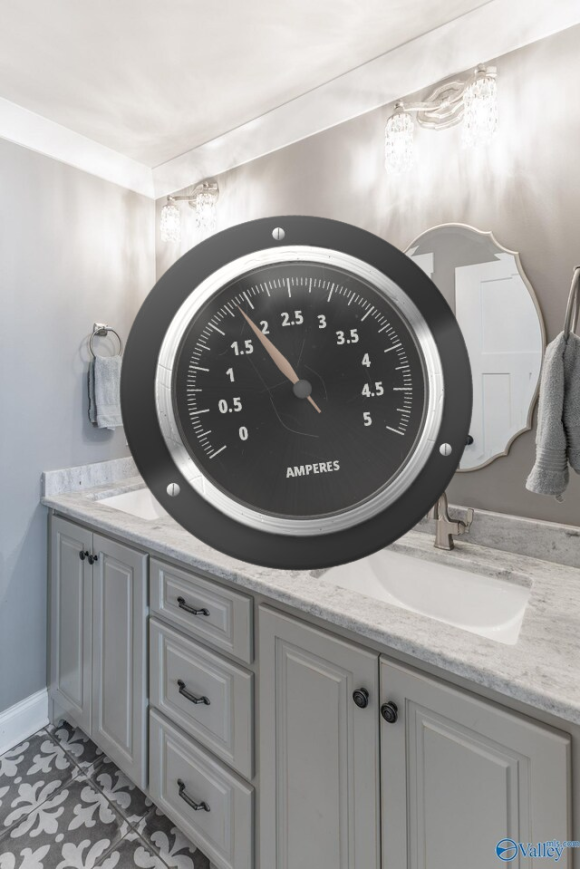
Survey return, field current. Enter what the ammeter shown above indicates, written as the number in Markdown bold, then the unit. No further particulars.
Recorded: **1.85** A
